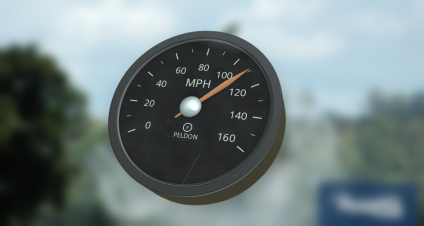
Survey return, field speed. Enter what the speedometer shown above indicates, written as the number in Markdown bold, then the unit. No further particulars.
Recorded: **110** mph
